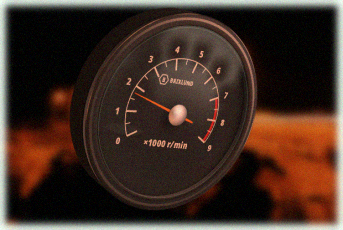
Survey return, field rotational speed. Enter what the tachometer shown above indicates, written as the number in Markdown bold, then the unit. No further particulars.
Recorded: **1750** rpm
